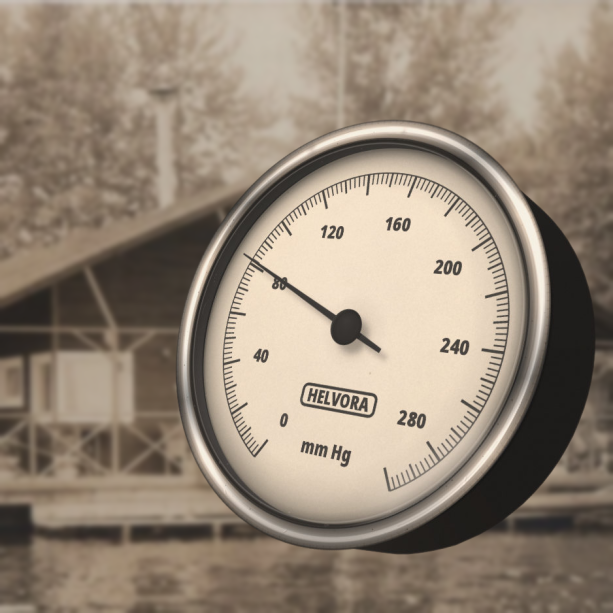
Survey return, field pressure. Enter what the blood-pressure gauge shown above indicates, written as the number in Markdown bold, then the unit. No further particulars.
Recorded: **82** mmHg
